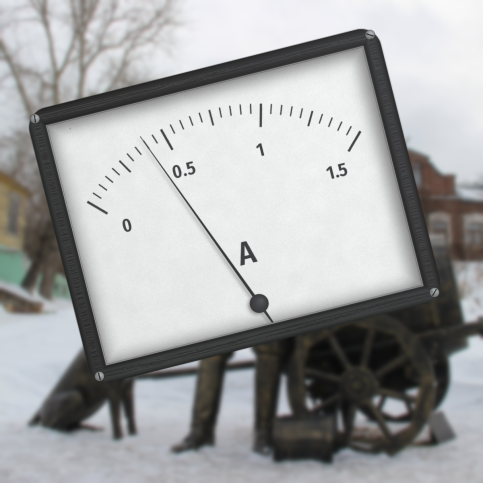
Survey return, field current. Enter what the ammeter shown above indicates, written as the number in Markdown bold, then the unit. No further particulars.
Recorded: **0.4** A
